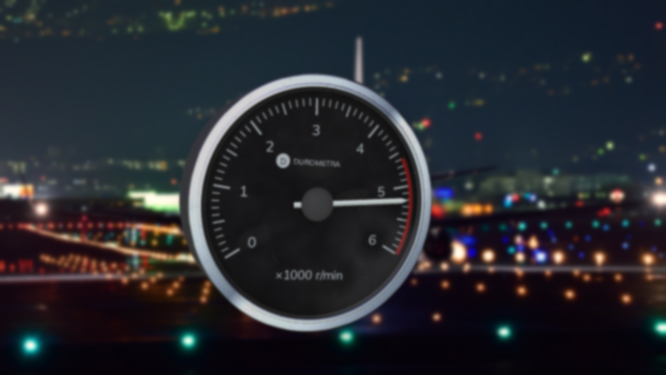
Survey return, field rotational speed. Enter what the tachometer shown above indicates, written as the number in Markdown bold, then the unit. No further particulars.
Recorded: **5200** rpm
